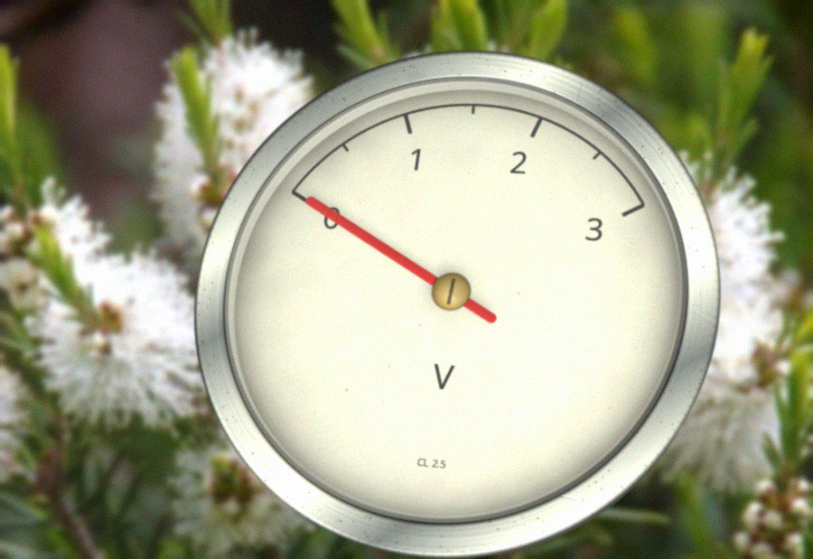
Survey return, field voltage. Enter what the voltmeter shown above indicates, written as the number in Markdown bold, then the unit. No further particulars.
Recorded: **0** V
